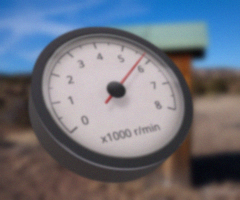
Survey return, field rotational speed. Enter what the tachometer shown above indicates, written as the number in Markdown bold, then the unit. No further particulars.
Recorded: **5750** rpm
